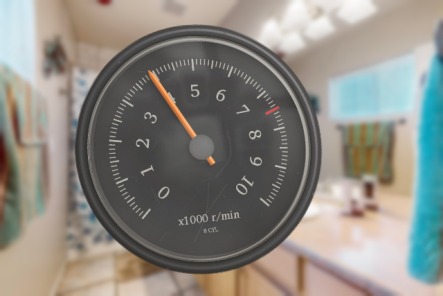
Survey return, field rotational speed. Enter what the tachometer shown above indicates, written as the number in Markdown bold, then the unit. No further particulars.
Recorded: **3900** rpm
